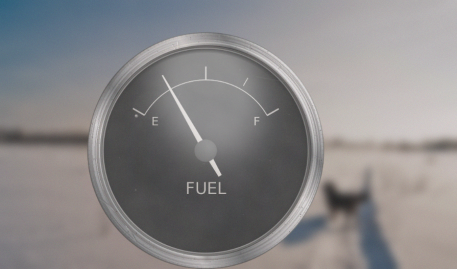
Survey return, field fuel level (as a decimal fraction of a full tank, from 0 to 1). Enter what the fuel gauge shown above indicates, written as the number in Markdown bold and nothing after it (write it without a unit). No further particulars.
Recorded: **0.25**
